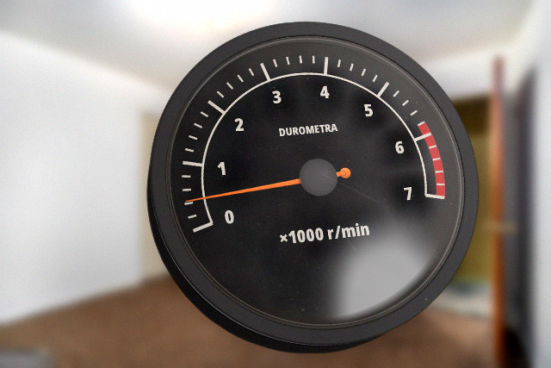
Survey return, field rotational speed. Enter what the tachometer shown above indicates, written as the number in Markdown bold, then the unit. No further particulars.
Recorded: **400** rpm
